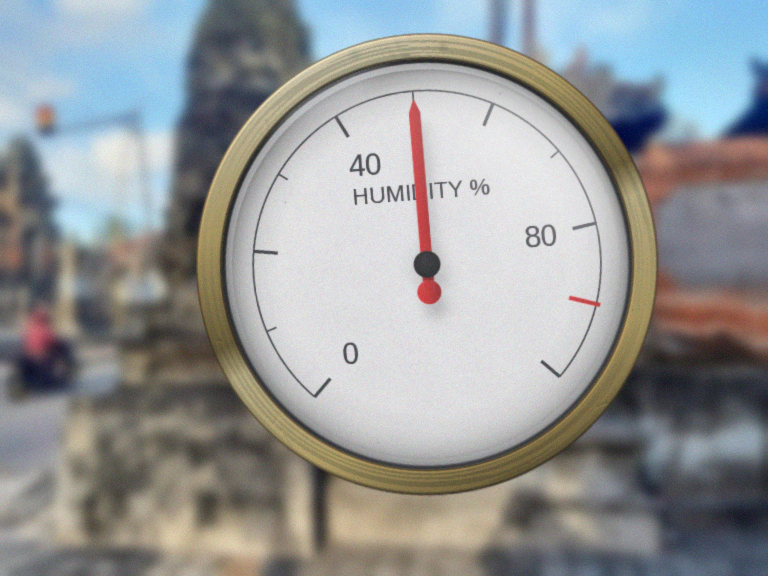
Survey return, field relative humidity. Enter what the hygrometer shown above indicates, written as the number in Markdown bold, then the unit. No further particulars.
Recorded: **50** %
